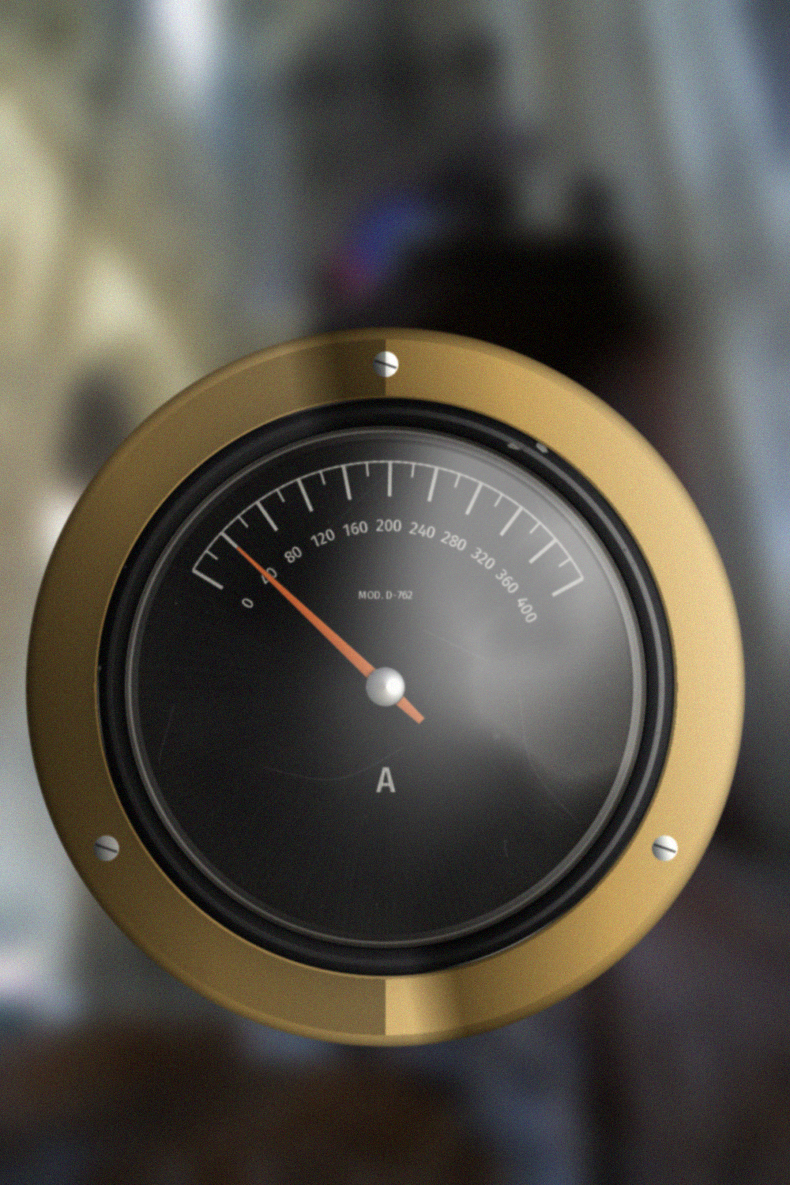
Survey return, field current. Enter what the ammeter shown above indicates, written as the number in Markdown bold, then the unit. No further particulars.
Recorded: **40** A
